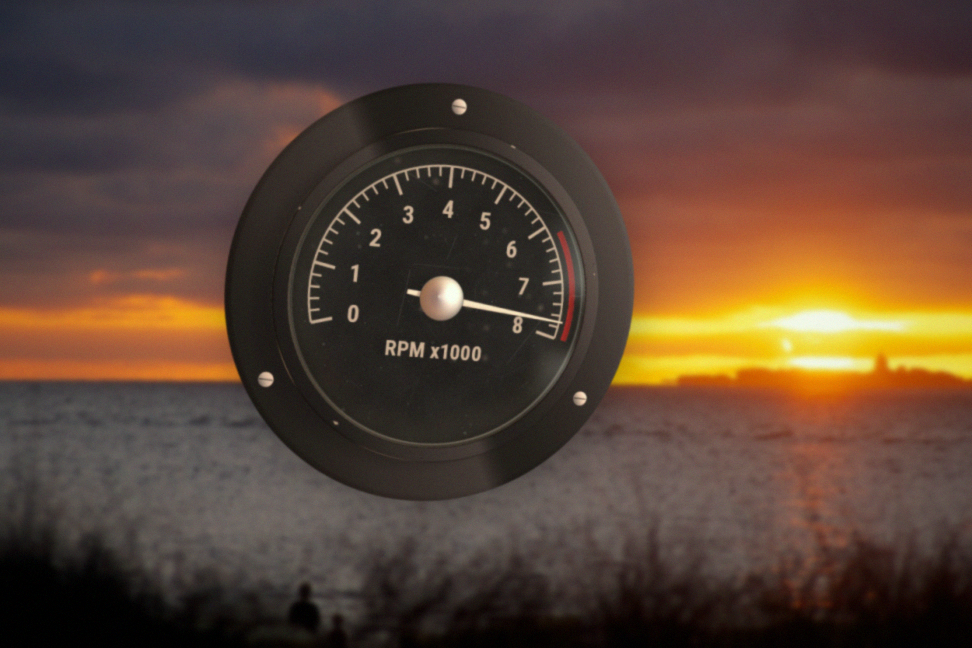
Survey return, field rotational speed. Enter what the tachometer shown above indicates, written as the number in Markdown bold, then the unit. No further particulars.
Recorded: **7700** rpm
